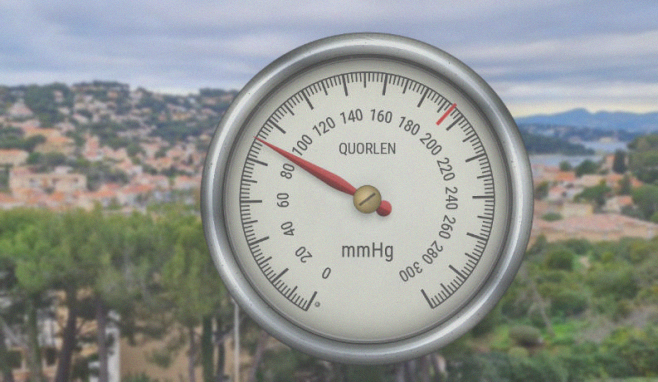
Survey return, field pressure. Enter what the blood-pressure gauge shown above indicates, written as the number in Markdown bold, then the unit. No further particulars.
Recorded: **90** mmHg
